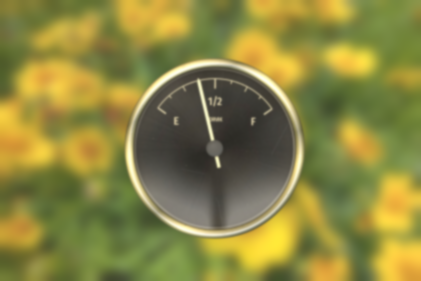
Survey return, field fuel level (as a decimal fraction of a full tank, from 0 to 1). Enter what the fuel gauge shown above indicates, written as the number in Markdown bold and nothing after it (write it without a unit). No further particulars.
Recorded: **0.375**
